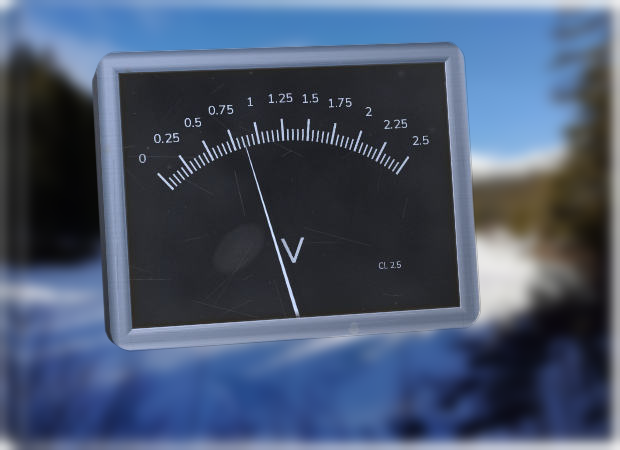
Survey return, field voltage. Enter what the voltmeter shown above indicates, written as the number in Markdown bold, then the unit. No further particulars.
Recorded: **0.85** V
